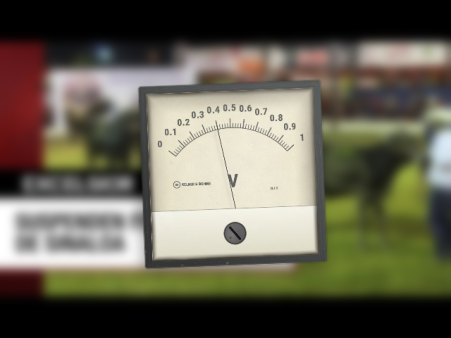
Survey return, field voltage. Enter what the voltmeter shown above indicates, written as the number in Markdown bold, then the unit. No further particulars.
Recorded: **0.4** V
